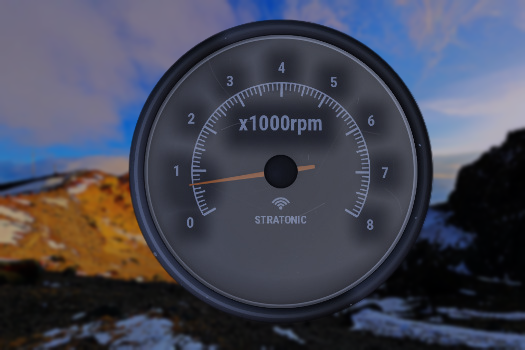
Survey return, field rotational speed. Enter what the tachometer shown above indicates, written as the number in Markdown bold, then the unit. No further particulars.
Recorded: **700** rpm
